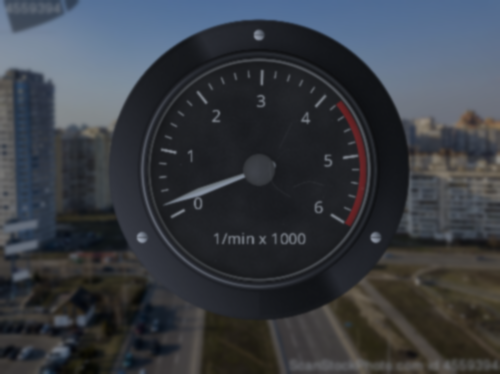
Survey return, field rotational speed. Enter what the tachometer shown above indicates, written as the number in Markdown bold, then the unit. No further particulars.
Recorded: **200** rpm
